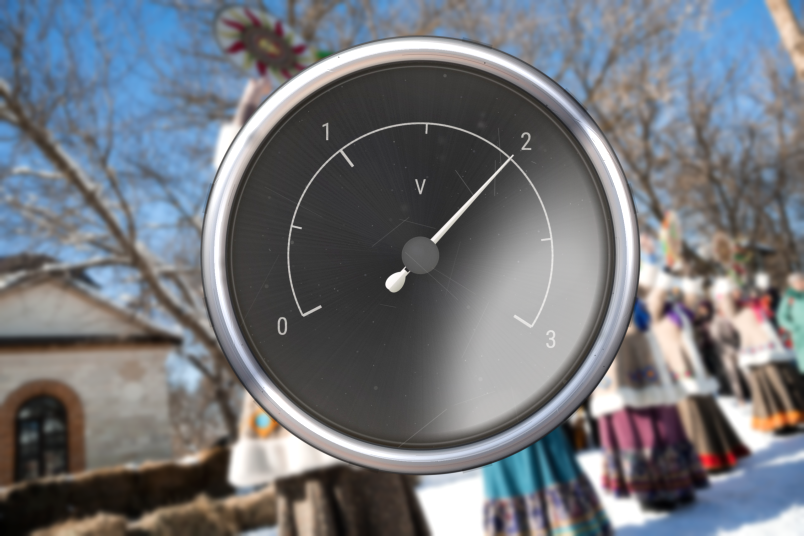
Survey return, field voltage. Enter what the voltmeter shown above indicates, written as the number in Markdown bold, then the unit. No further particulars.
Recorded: **2** V
